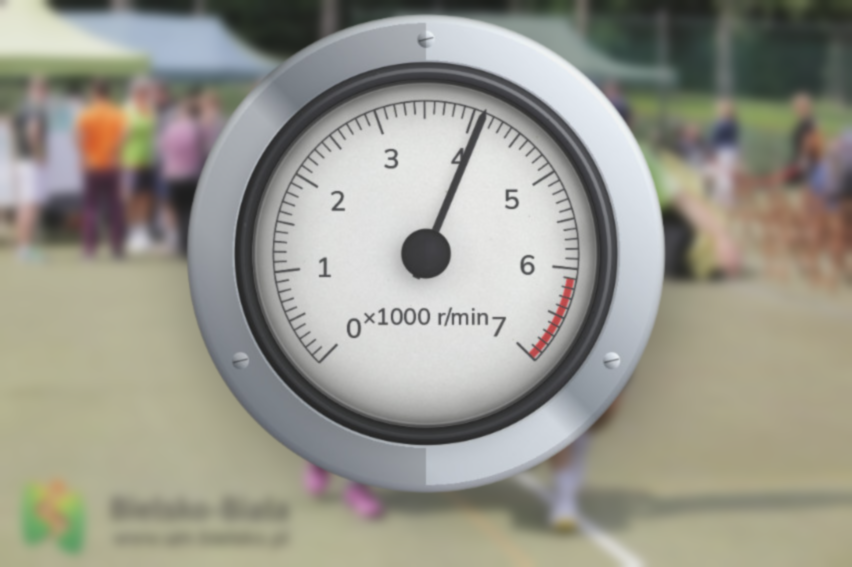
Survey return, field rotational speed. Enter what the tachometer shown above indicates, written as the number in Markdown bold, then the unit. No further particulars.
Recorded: **4100** rpm
